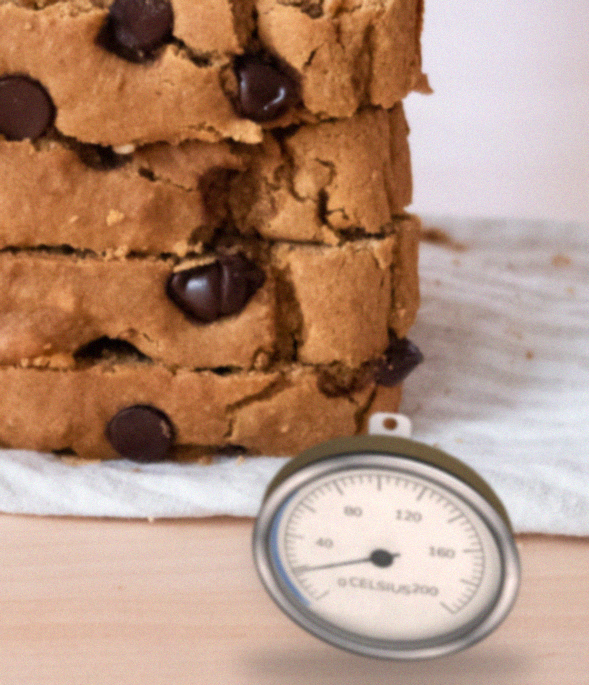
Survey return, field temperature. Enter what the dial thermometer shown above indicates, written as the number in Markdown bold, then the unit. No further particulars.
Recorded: **20** °C
